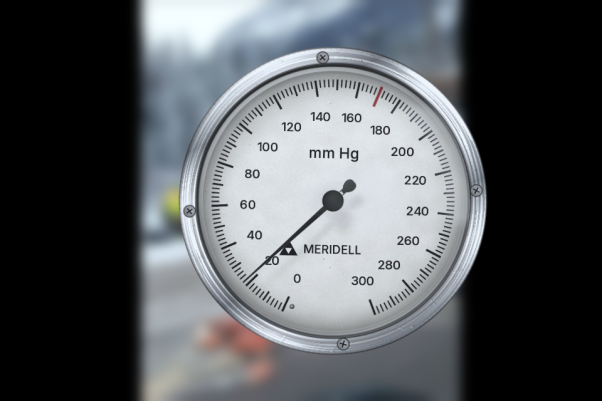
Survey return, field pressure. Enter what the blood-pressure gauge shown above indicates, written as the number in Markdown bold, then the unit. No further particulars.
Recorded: **22** mmHg
